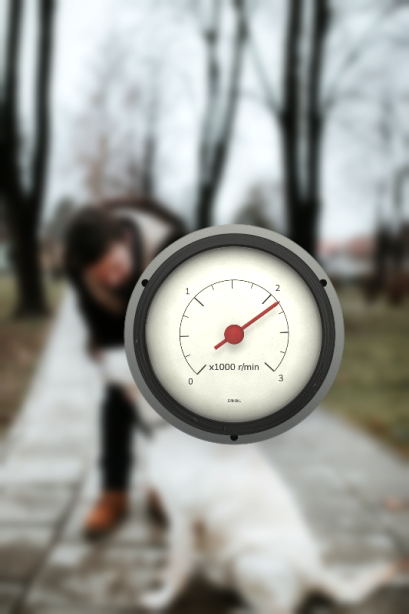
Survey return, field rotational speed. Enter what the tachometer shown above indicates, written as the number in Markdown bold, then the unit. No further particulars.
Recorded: **2125** rpm
